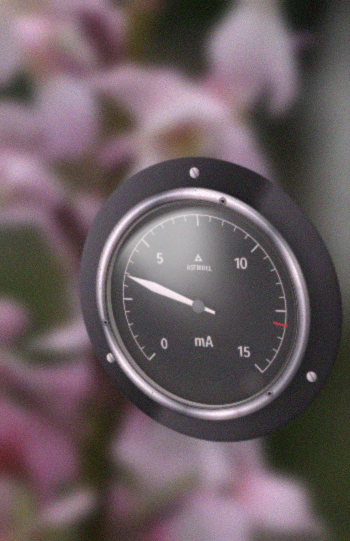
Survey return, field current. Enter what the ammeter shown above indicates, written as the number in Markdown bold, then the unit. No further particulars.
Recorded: **3.5** mA
